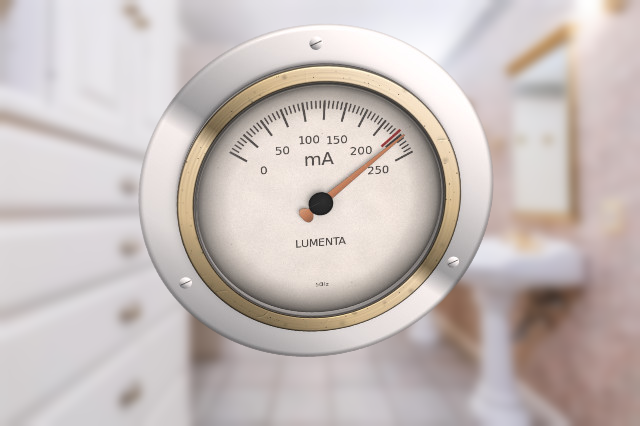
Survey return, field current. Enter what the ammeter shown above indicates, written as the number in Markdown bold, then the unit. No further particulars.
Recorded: **225** mA
